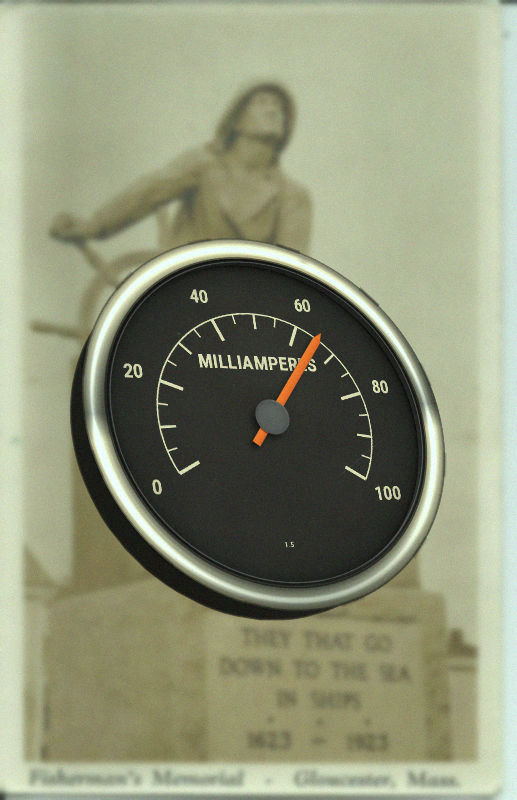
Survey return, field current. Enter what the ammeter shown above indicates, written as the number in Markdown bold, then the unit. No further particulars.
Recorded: **65** mA
